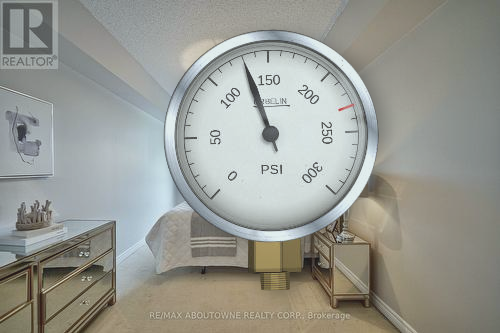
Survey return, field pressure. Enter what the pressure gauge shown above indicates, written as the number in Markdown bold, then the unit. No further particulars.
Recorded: **130** psi
